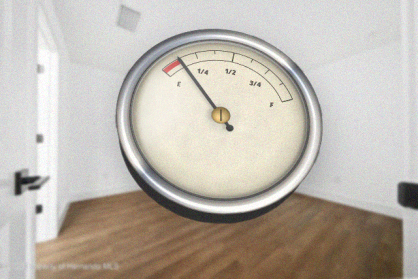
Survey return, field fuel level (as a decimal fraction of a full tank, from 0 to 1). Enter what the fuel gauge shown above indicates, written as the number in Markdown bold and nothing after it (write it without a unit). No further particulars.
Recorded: **0.125**
